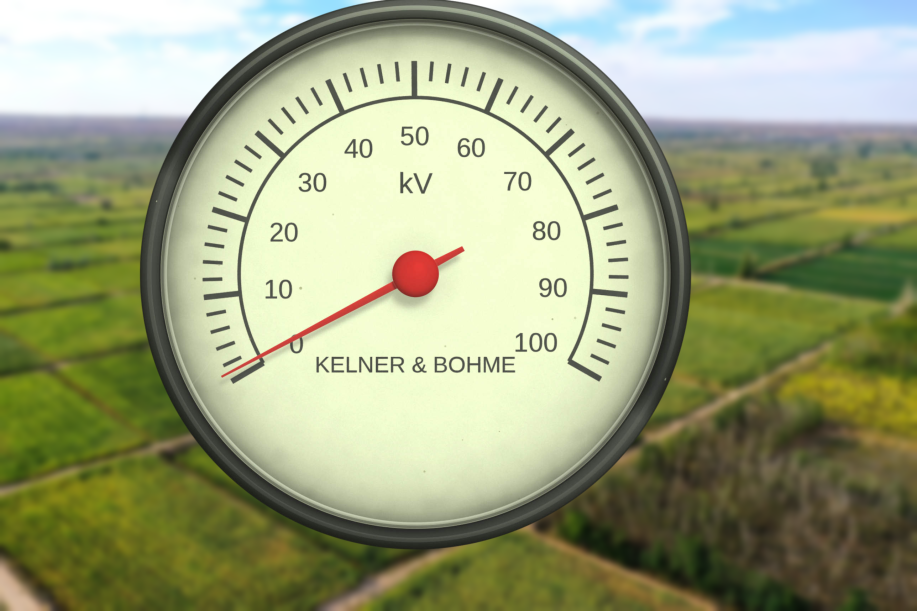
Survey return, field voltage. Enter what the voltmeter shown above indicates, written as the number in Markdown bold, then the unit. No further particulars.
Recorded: **1** kV
